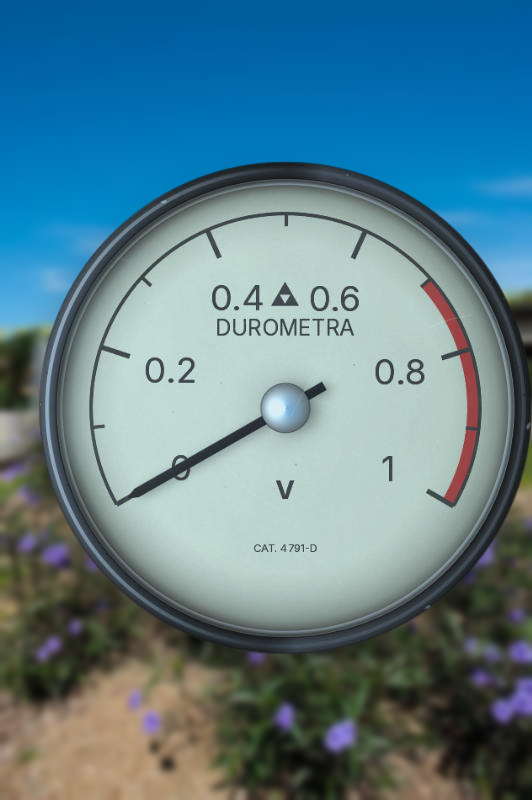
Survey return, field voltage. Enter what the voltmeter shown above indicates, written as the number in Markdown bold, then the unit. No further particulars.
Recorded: **0** V
